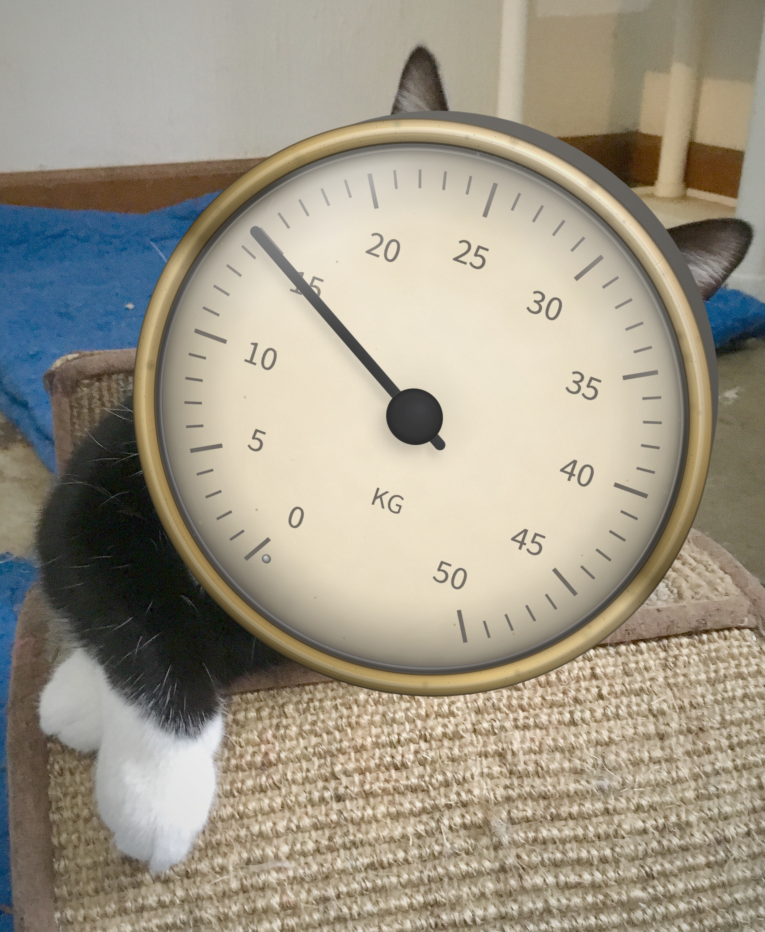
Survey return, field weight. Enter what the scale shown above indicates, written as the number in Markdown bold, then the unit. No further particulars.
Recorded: **15** kg
